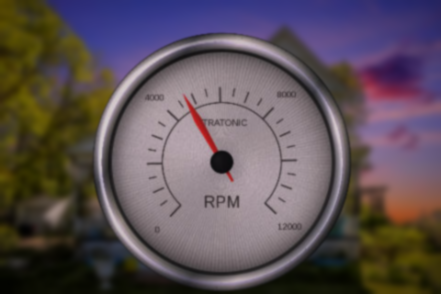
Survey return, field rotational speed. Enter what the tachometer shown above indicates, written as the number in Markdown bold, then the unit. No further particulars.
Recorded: **4750** rpm
